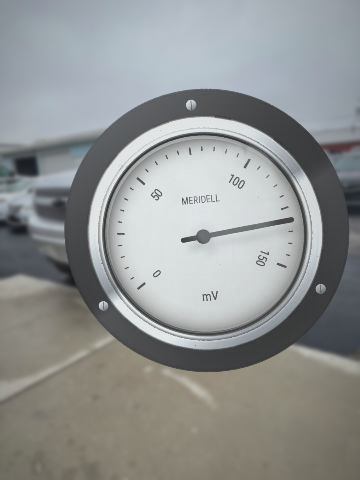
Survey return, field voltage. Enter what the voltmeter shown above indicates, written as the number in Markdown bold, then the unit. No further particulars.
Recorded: **130** mV
